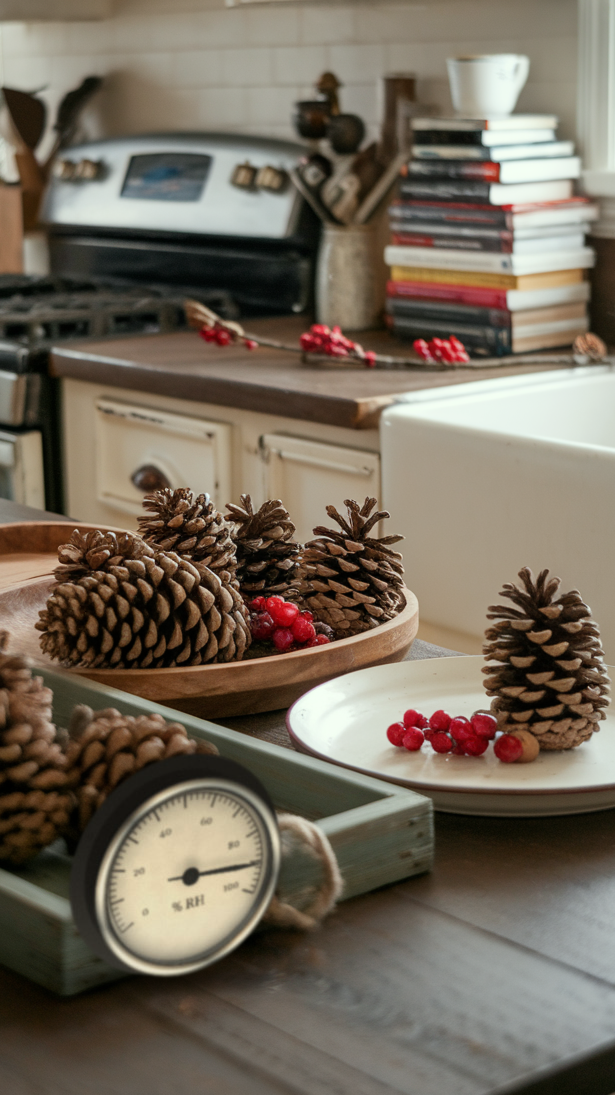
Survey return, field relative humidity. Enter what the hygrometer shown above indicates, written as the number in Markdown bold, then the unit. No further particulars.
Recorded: **90** %
